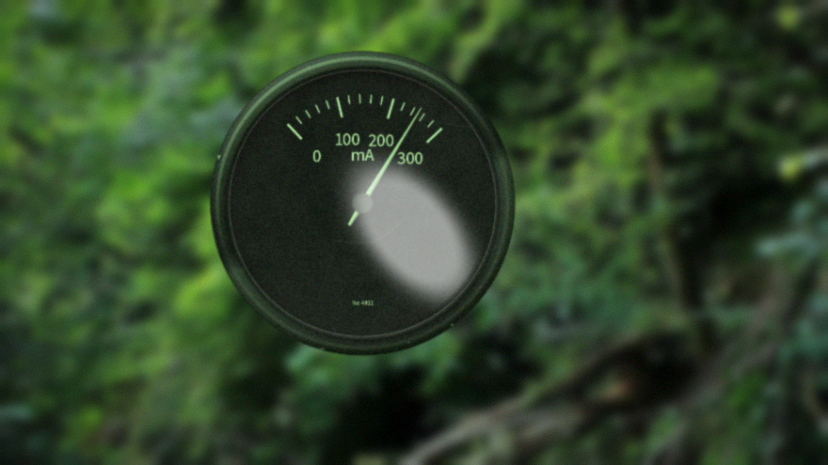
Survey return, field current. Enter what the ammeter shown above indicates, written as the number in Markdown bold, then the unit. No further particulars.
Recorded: **250** mA
